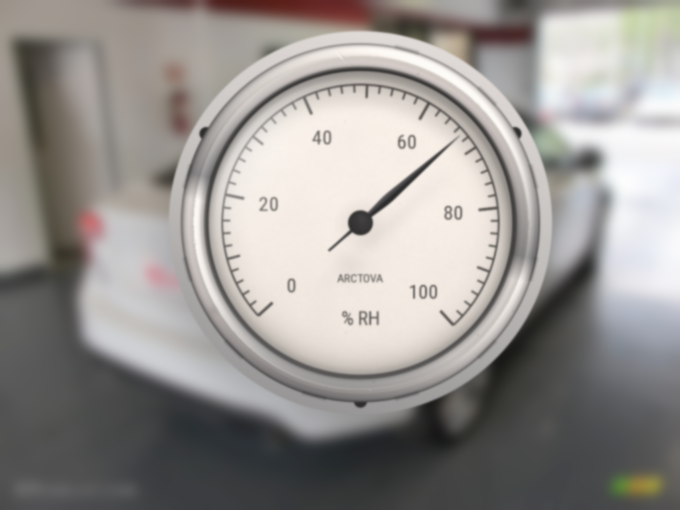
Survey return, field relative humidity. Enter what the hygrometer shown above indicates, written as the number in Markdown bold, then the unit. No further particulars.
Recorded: **67** %
